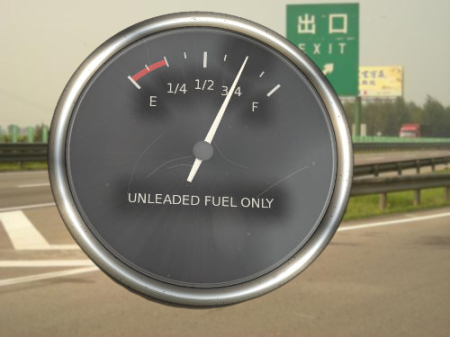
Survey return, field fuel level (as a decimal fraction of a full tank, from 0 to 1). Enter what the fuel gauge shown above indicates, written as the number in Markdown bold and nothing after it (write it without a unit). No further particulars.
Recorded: **0.75**
